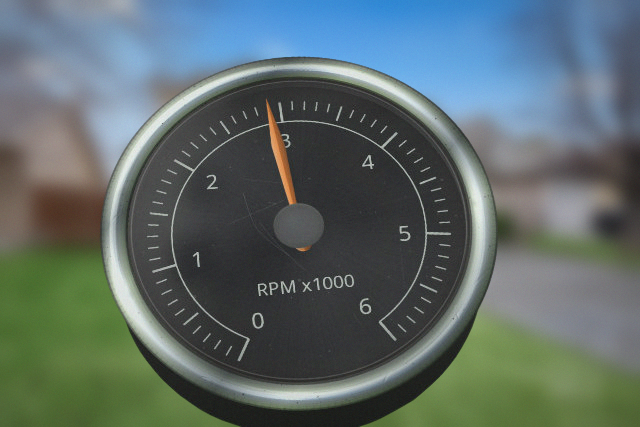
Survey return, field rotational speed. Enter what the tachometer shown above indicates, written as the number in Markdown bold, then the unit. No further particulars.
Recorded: **2900** rpm
